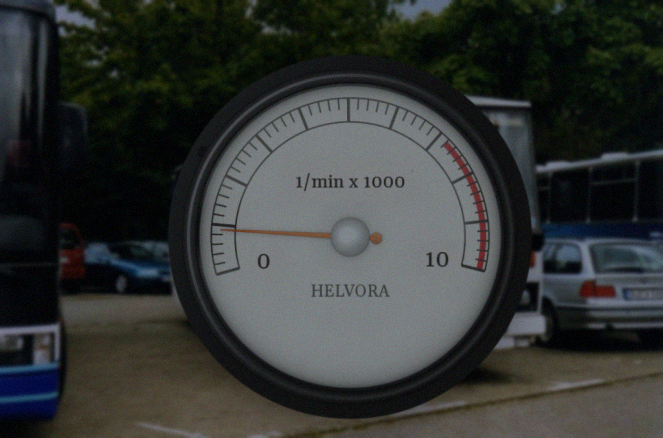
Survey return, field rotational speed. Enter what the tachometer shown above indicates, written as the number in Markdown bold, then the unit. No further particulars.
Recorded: **900** rpm
